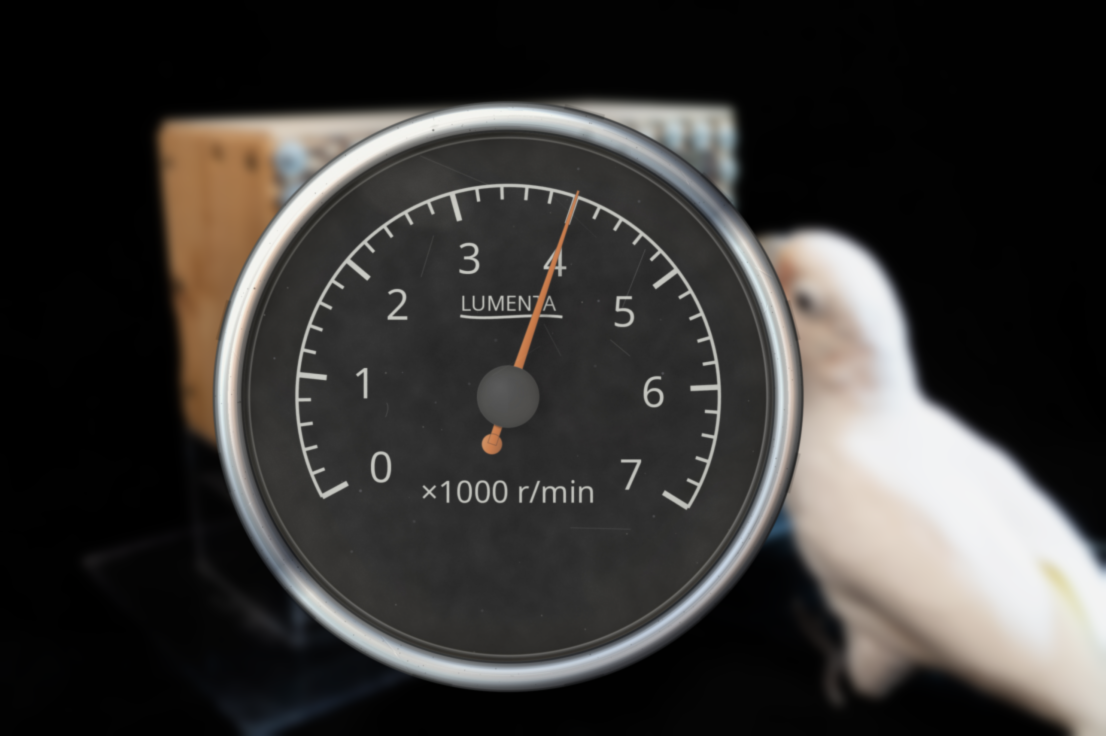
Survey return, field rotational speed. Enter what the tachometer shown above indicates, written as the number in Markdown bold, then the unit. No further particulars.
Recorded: **4000** rpm
